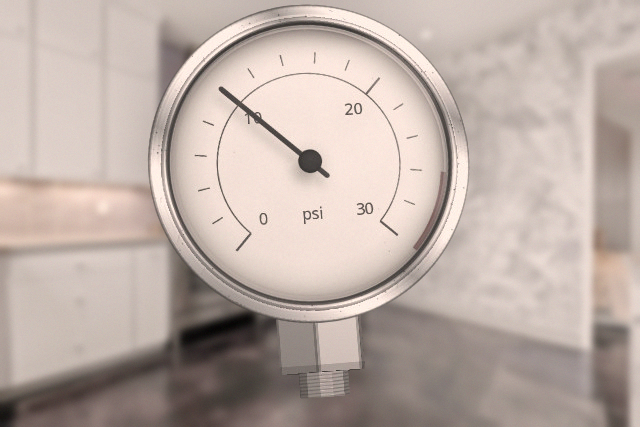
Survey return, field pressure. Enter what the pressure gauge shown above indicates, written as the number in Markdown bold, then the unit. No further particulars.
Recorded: **10** psi
